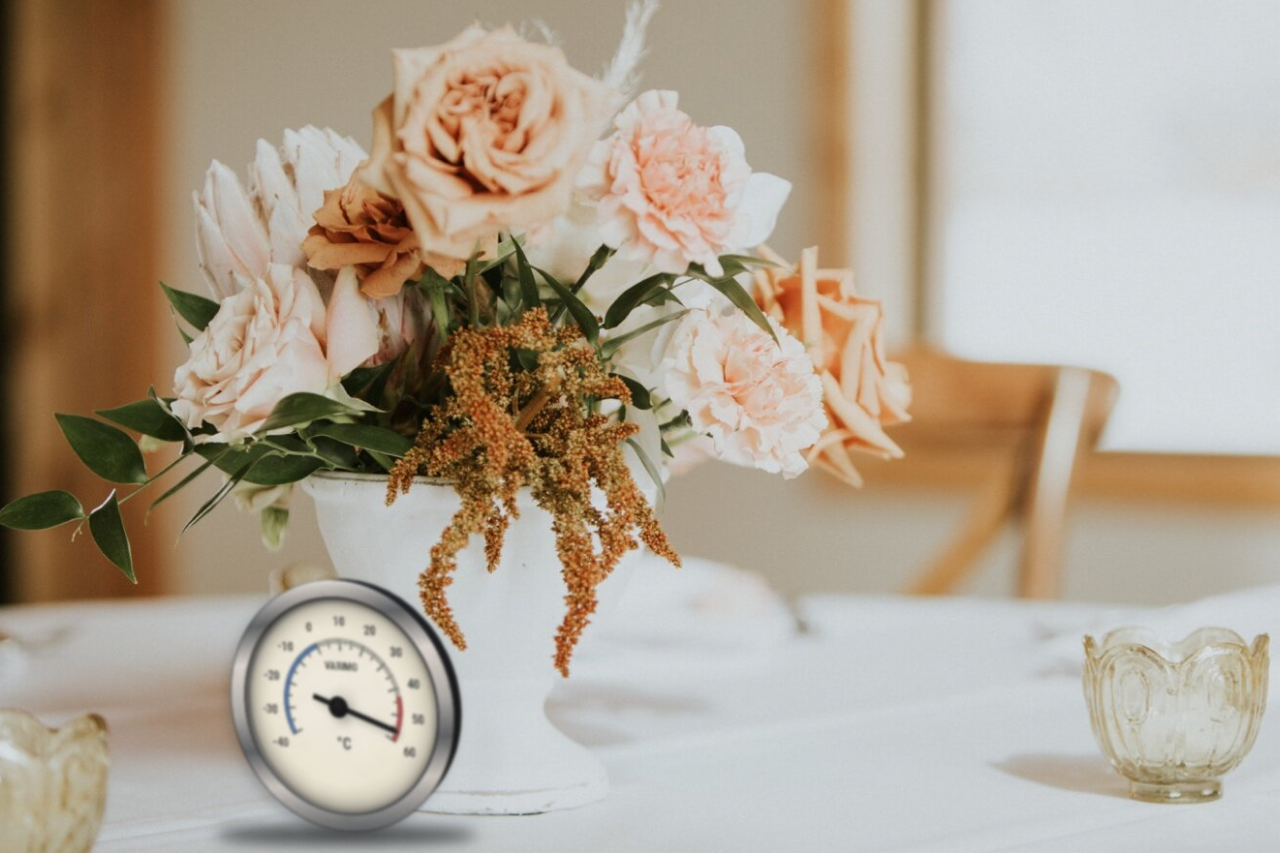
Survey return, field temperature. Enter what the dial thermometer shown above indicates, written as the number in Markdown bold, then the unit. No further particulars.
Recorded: **55** °C
